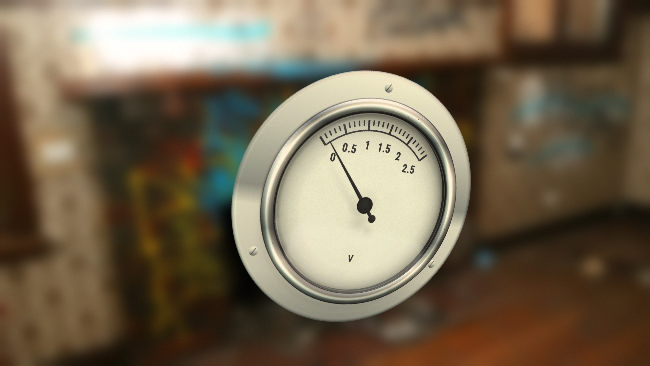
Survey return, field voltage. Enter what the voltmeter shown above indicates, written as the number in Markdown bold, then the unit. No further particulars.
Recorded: **0.1** V
